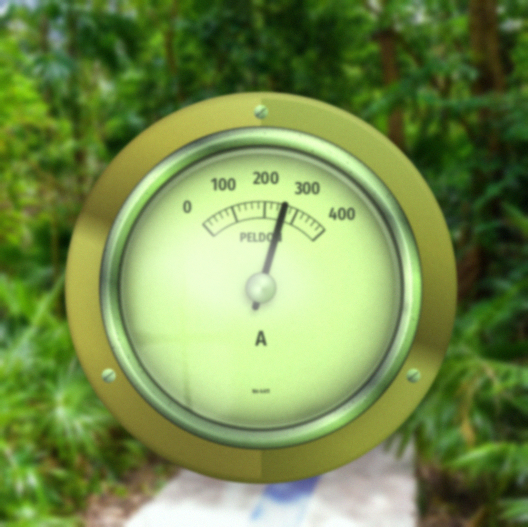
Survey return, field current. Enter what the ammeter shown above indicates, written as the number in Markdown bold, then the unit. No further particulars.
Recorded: **260** A
